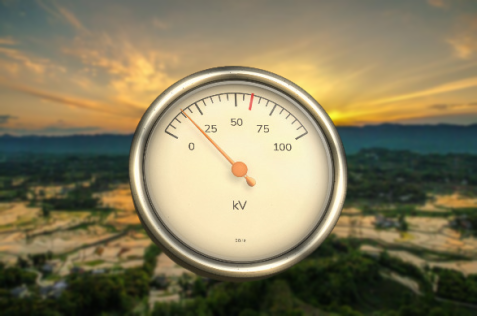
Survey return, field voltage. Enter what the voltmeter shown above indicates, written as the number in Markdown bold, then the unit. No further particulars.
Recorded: **15** kV
